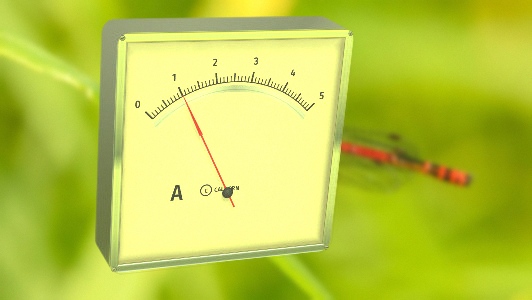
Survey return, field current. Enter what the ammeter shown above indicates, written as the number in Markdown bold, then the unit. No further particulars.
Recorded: **1** A
